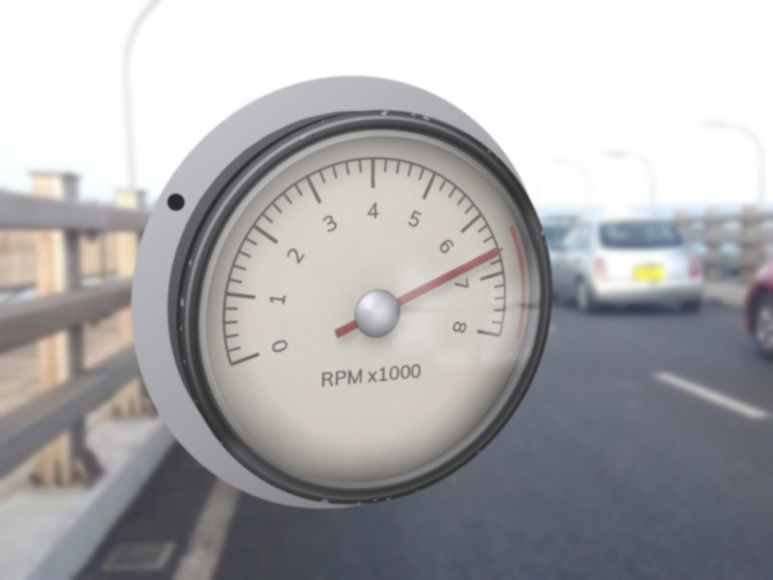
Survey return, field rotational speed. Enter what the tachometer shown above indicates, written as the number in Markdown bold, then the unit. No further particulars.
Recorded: **6600** rpm
